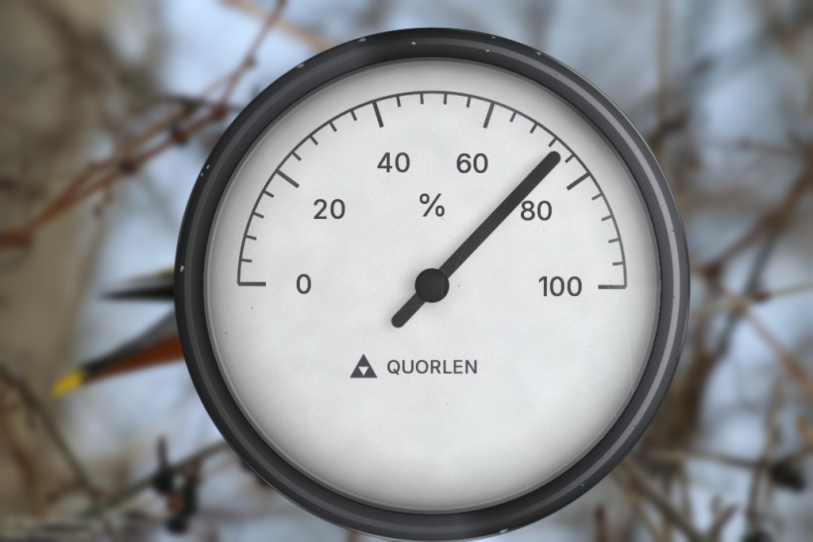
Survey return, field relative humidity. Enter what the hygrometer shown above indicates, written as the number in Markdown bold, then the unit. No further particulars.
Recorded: **74** %
